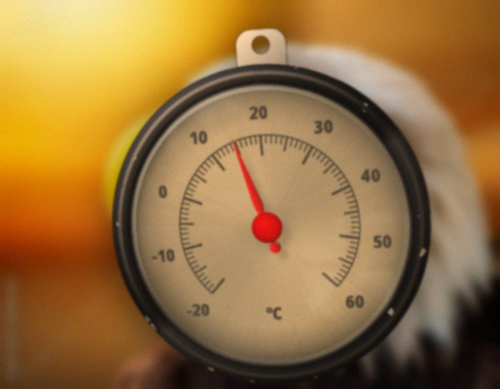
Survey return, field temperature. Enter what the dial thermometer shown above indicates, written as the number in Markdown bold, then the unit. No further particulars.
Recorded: **15** °C
